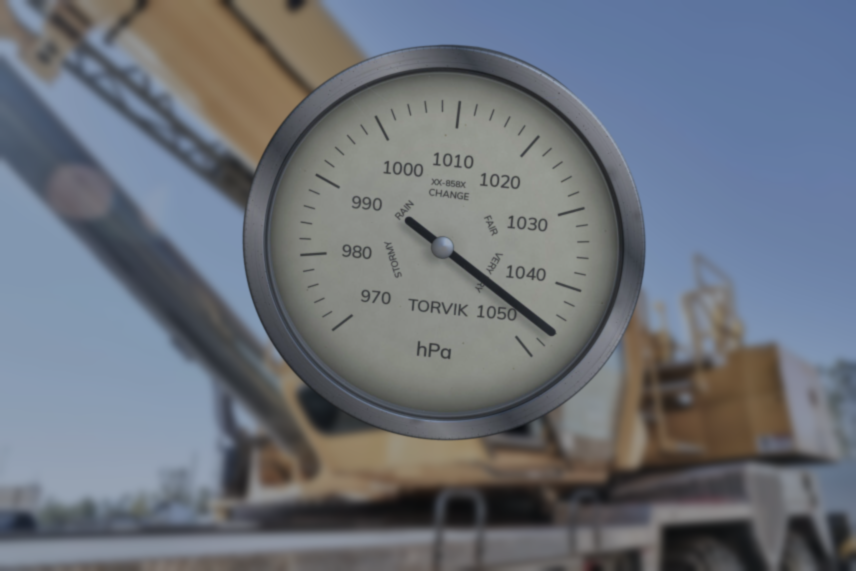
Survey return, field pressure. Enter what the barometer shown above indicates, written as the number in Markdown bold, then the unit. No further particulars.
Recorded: **1046** hPa
